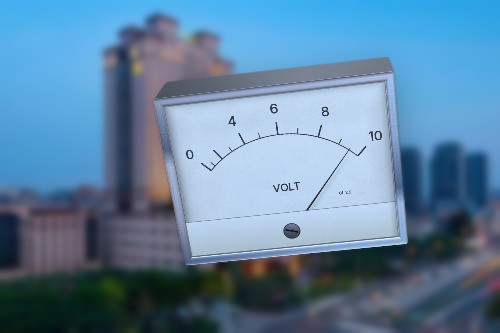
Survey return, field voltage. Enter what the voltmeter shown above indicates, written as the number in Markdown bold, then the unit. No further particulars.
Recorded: **9.5** V
